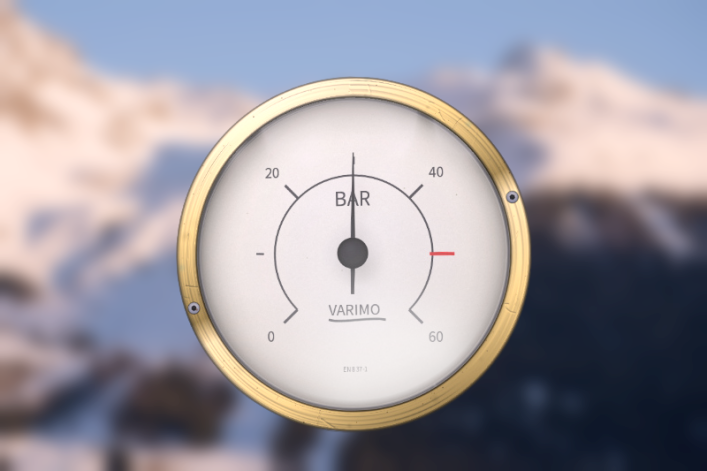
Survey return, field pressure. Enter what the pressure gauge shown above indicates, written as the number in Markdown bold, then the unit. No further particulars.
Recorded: **30** bar
